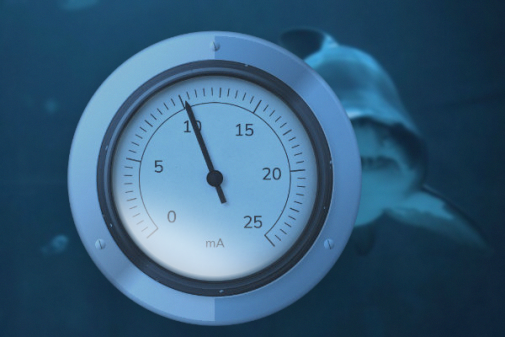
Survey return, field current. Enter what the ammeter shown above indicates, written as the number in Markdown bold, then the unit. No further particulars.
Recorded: **10.25** mA
